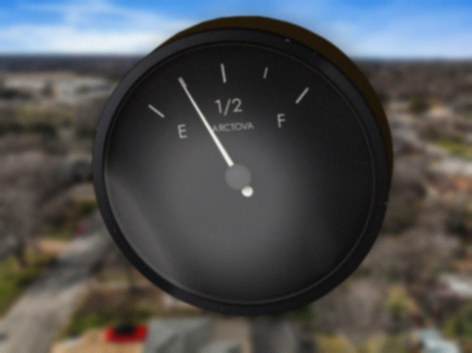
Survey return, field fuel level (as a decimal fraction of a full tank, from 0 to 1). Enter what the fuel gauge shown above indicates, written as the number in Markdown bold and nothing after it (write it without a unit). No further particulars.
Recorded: **0.25**
